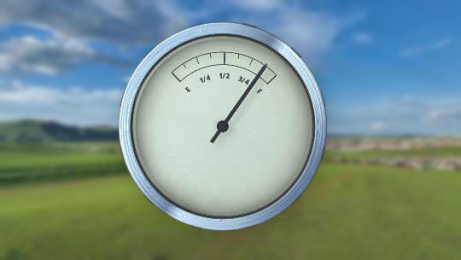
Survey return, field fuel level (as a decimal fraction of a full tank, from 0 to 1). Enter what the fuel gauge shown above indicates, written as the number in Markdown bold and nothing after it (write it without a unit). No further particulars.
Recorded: **0.875**
